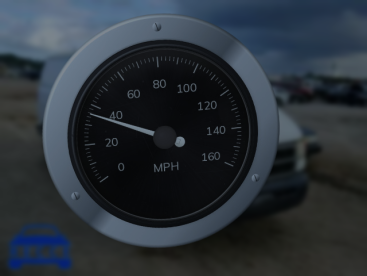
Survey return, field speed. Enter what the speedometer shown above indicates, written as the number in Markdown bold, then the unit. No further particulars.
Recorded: **36** mph
